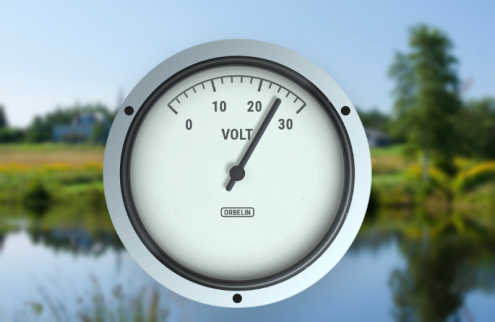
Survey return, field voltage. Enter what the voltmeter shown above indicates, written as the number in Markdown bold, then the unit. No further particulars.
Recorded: **25** V
